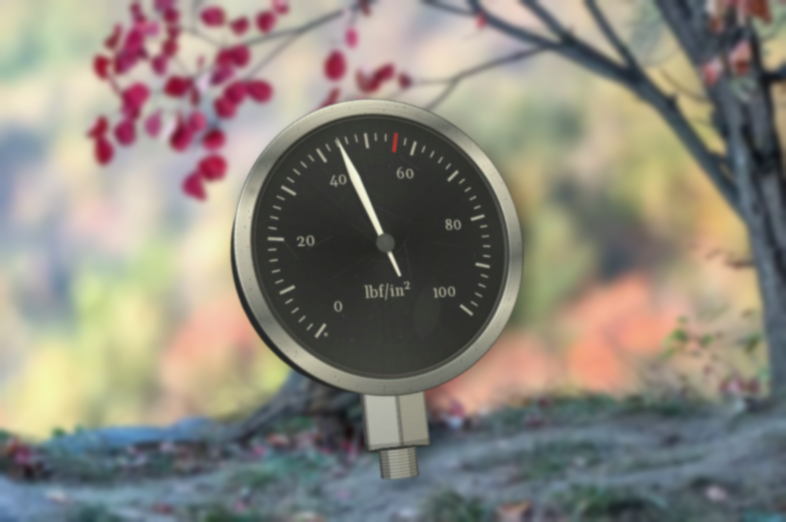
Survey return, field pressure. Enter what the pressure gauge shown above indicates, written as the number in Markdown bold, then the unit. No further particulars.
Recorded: **44** psi
